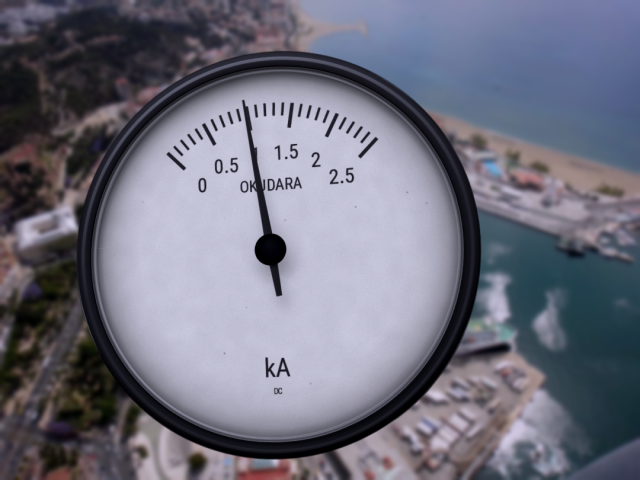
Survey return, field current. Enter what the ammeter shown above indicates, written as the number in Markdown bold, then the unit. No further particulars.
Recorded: **1** kA
